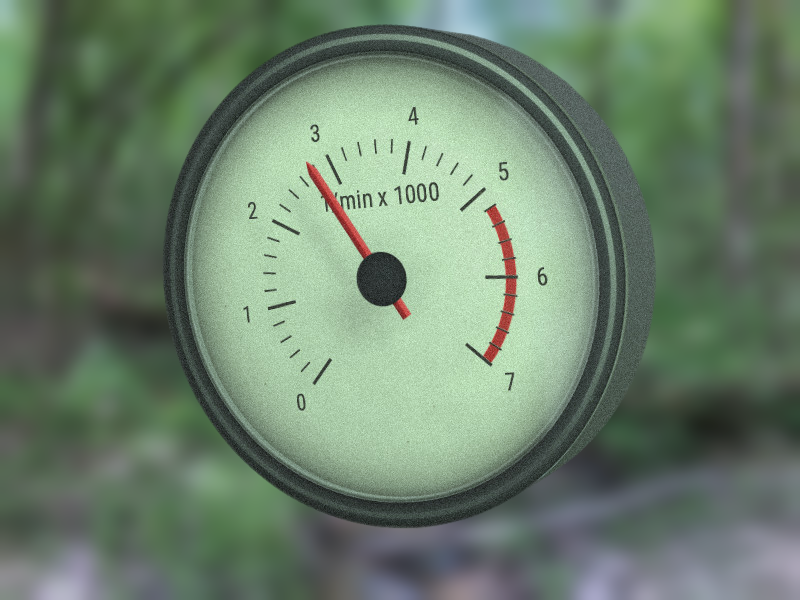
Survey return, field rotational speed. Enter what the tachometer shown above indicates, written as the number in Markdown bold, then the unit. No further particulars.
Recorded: **2800** rpm
